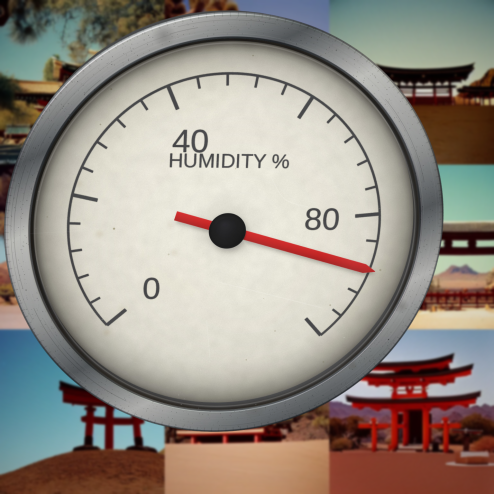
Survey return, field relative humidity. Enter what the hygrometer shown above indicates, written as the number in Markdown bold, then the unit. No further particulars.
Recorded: **88** %
